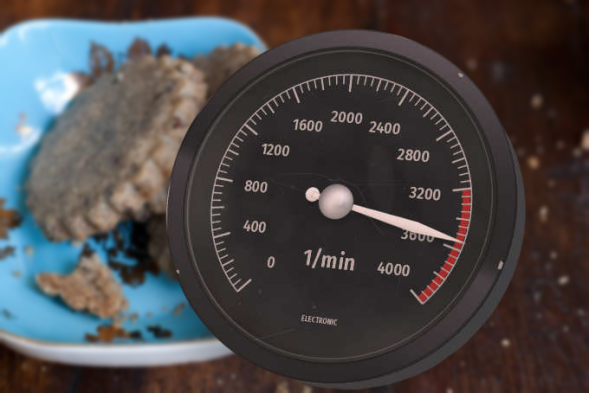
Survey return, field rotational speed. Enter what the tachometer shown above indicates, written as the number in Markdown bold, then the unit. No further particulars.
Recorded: **3550** rpm
